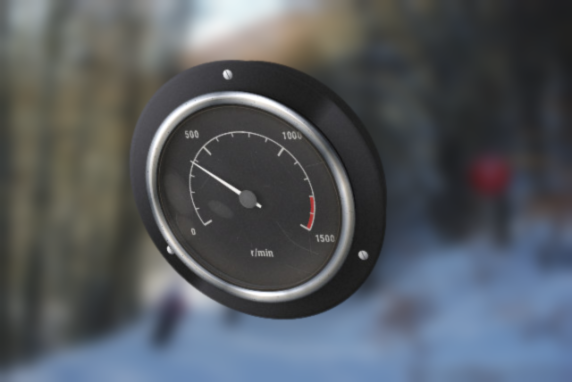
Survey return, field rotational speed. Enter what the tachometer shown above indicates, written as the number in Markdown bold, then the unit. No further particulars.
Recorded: **400** rpm
